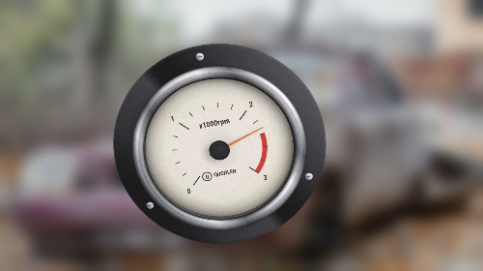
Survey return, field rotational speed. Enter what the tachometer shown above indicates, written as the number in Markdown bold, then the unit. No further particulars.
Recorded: **2300** rpm
